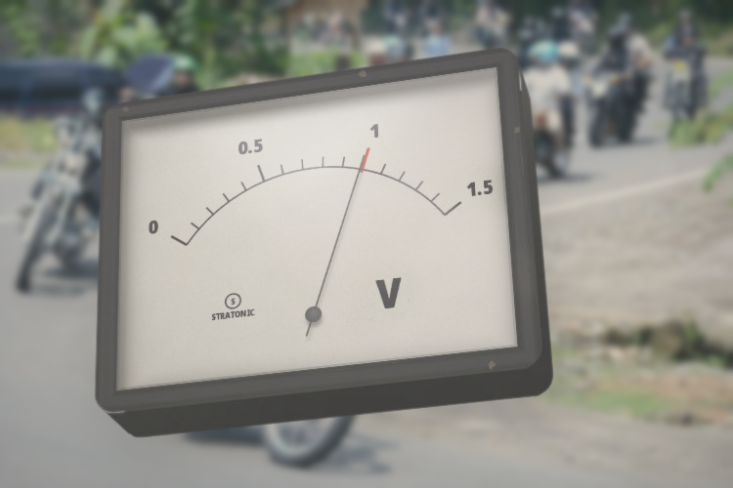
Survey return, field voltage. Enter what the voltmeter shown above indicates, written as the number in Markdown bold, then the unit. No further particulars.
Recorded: **1** V
